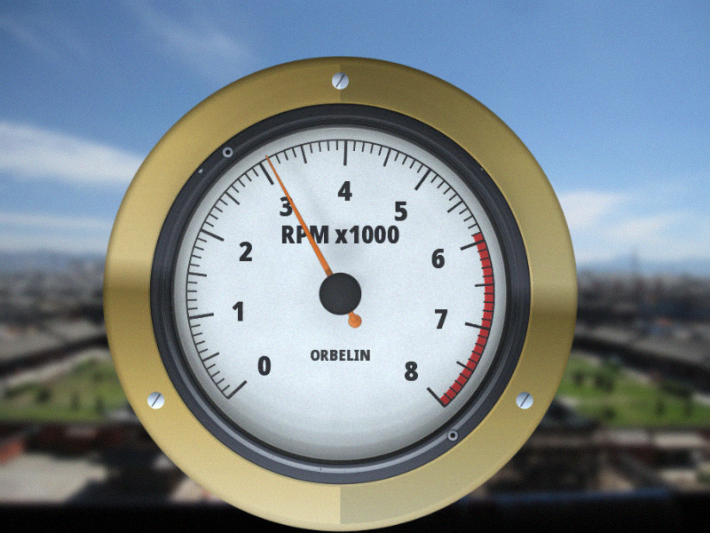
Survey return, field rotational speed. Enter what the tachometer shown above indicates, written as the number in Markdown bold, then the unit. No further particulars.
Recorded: **3100** rpm
